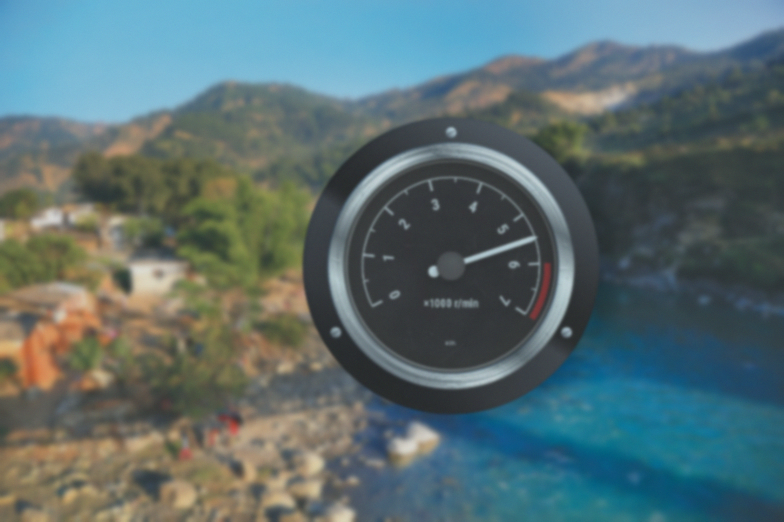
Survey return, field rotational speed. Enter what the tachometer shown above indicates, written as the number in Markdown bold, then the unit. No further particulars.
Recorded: **5500** rpm
